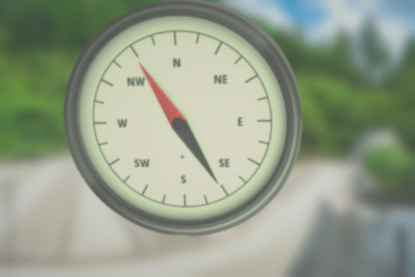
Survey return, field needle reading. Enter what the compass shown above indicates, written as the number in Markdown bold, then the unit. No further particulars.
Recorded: **330** °
